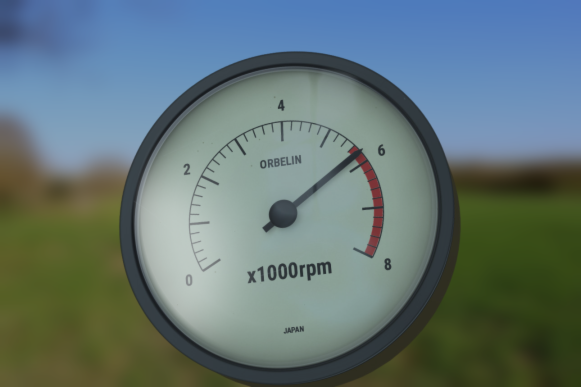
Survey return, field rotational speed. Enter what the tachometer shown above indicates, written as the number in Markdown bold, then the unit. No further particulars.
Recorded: **5800** rpm
